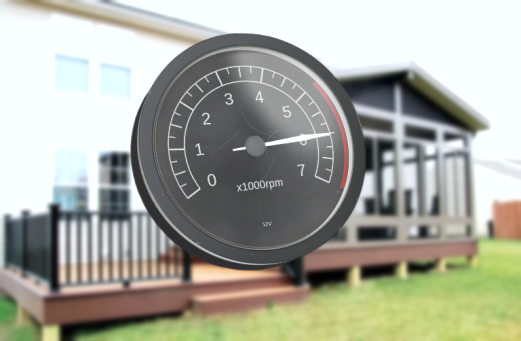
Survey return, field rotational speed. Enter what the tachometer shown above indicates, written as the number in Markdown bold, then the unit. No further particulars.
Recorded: **6000** rpm
